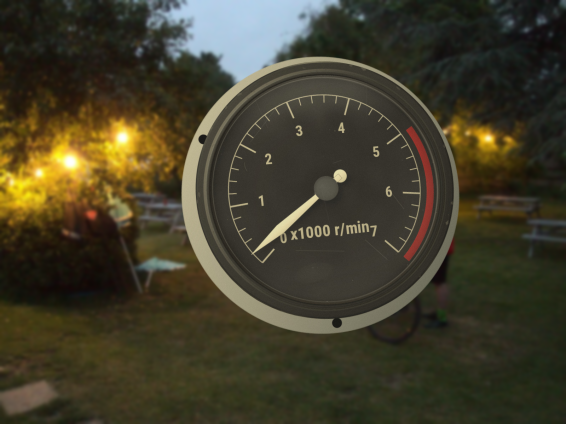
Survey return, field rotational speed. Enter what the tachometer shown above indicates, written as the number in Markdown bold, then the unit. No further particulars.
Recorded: **200** rpm
